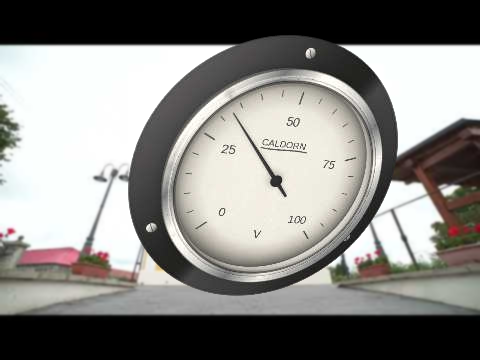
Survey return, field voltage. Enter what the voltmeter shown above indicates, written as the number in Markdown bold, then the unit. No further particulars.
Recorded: **32.5** V
